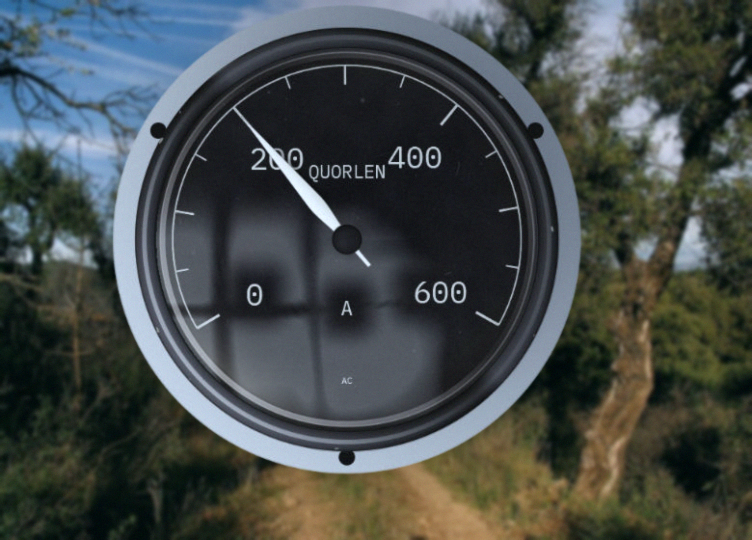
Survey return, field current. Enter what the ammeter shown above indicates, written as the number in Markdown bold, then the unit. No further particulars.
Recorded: **200** A
